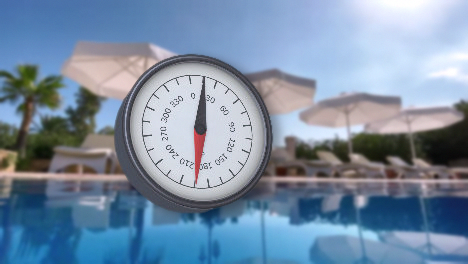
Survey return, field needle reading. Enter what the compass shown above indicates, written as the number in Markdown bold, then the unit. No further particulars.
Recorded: **195** °
